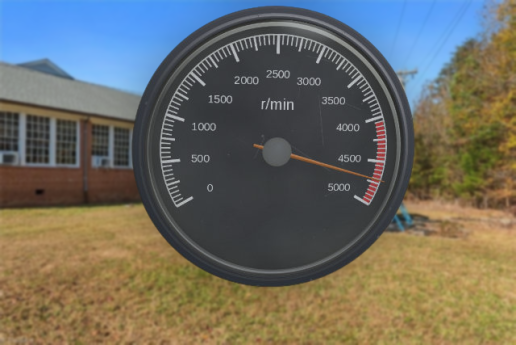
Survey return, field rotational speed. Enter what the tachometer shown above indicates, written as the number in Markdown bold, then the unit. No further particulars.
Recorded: **4700** rpm
